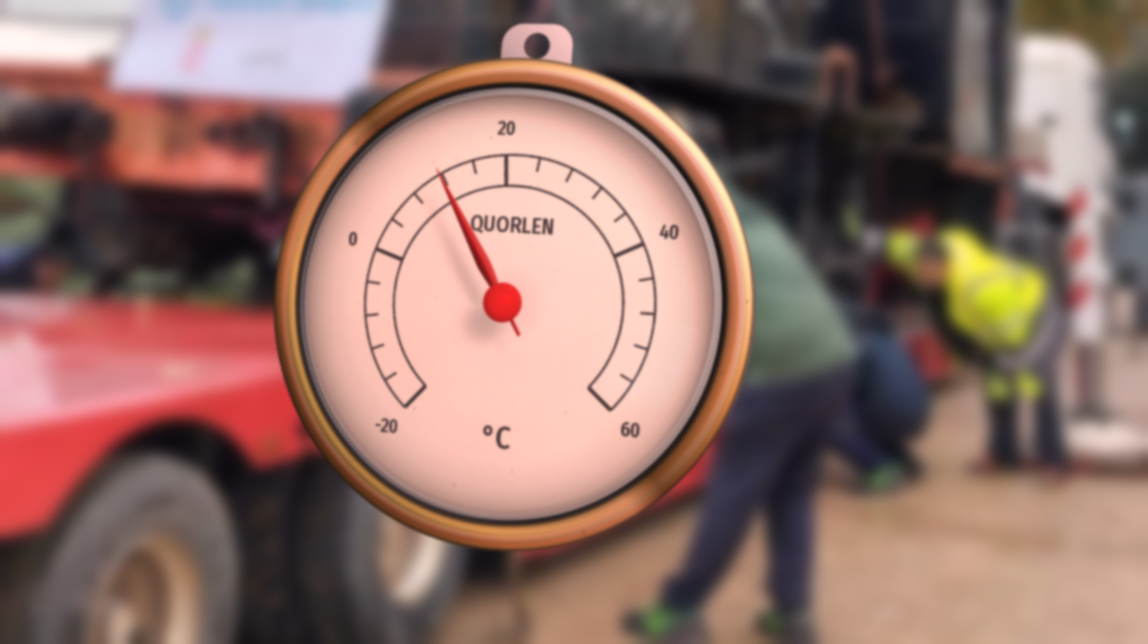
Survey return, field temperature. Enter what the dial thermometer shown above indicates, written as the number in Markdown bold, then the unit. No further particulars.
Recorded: **12** °C
